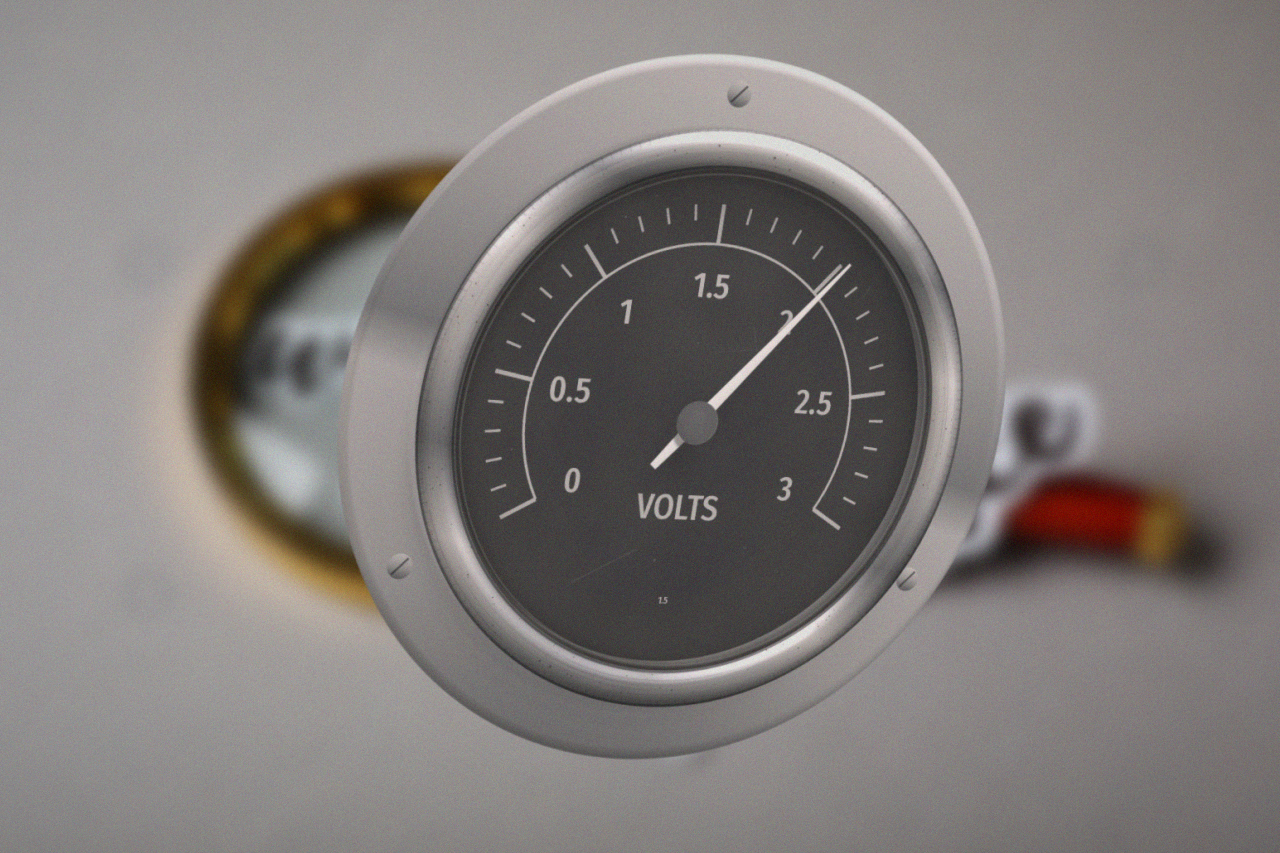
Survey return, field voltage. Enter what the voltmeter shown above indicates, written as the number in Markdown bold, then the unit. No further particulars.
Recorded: **2** V
